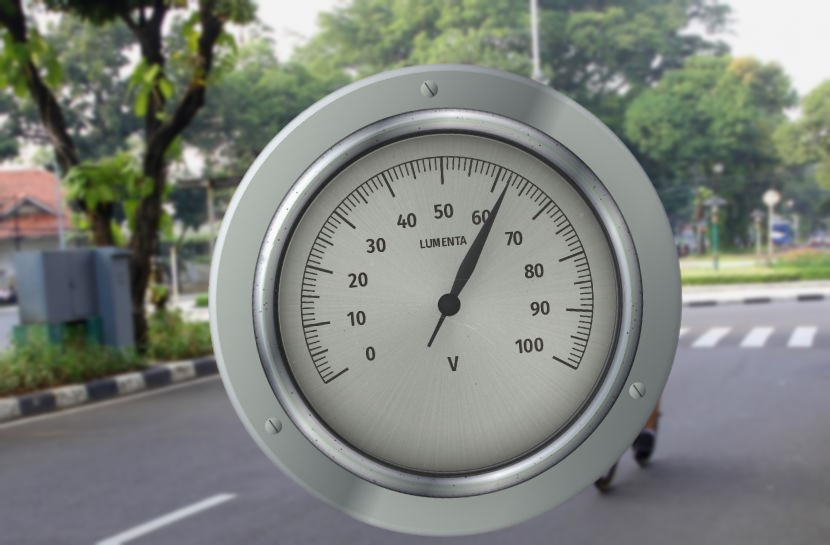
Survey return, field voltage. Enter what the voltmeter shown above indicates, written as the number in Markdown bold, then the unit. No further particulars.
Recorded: **62** V
